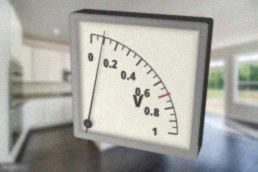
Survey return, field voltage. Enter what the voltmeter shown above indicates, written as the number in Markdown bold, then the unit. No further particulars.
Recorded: **0.1** V
